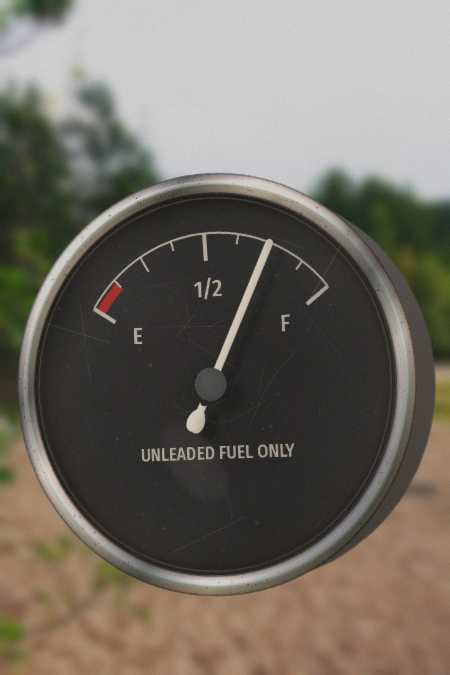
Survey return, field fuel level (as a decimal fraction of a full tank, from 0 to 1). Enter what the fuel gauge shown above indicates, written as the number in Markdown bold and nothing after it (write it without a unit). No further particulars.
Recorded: **0.75**
